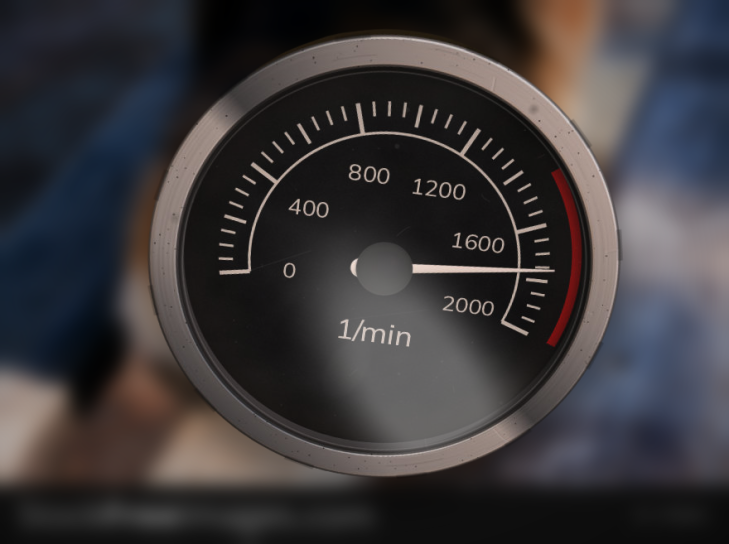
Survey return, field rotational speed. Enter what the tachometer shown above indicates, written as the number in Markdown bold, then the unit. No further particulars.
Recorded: **1750** rpm
